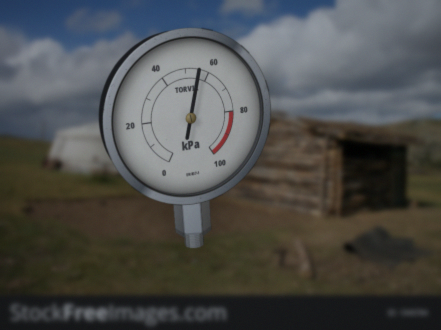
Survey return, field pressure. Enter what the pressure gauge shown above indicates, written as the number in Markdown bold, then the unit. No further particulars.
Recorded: **55** kPa
